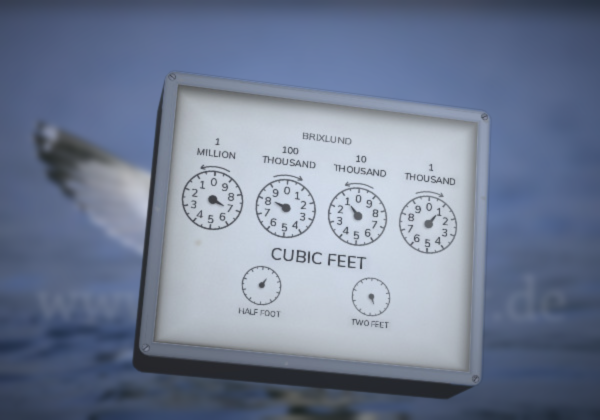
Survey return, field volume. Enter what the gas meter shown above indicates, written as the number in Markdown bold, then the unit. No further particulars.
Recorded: **681100** ft³
